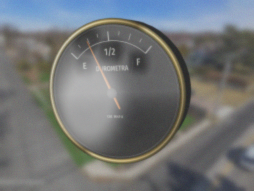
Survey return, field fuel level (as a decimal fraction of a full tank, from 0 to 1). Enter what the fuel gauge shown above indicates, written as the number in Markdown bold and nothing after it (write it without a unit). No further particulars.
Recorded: **0.25**
